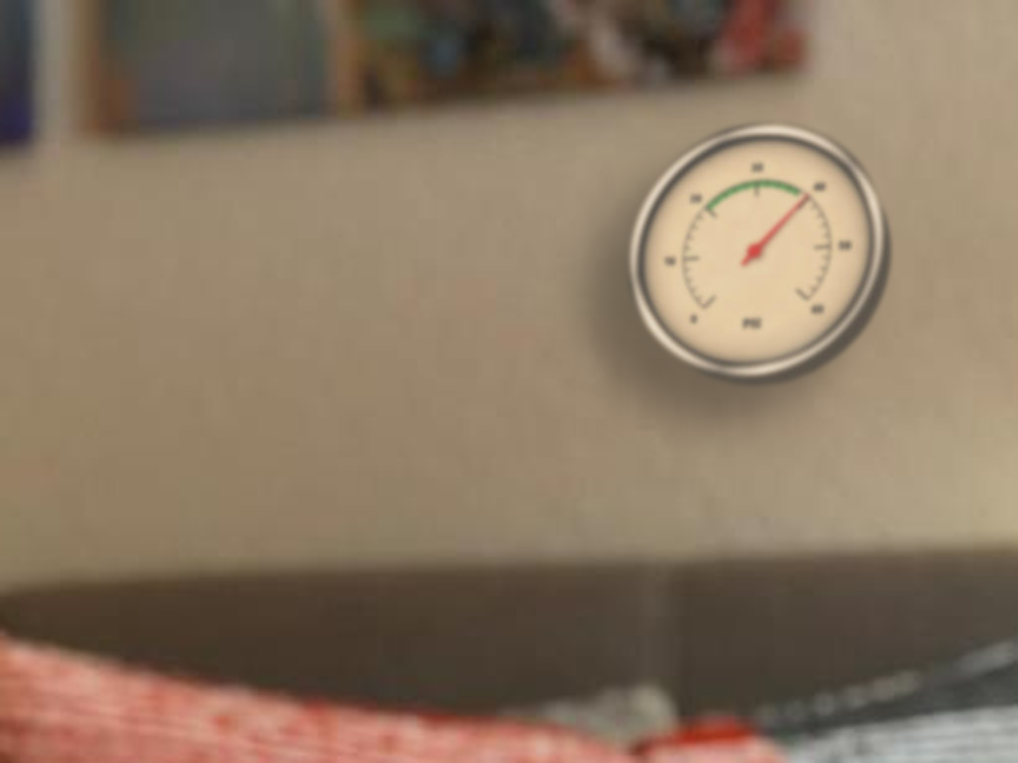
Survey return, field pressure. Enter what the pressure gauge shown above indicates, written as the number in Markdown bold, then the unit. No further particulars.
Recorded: **40** psi
